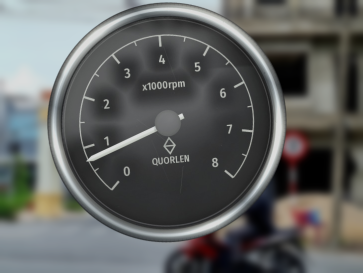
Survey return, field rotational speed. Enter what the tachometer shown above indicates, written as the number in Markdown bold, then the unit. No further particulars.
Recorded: **750** rpm
